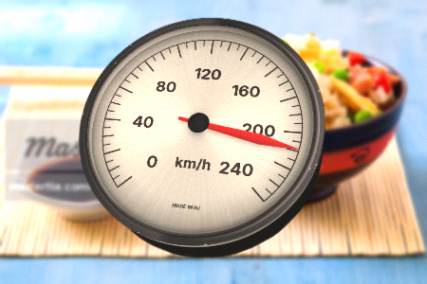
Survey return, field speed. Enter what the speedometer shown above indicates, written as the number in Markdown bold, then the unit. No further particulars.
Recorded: **210** km/h
